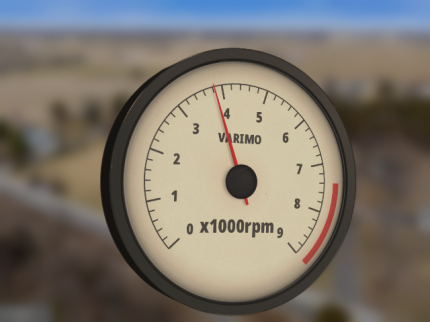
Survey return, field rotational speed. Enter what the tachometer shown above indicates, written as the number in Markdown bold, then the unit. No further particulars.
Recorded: **3800** rpm
